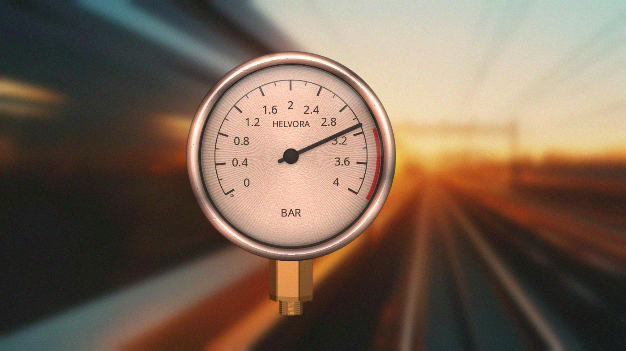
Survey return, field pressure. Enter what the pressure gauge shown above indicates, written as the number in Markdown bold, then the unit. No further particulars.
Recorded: **3.1** bar
